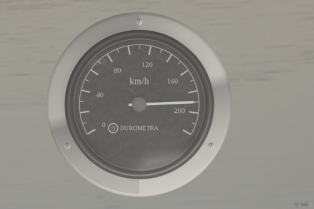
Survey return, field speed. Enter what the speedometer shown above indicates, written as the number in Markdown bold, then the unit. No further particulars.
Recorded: **190** km/h
